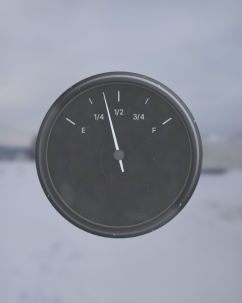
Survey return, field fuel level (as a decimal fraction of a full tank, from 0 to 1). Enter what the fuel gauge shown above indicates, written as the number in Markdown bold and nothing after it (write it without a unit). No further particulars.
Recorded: **0.375**
